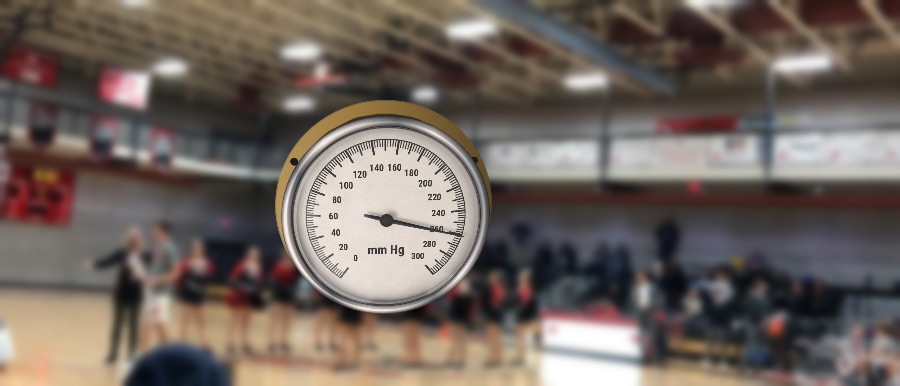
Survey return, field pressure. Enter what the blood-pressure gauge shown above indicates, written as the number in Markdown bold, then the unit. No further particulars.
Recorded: **260** mmHg
